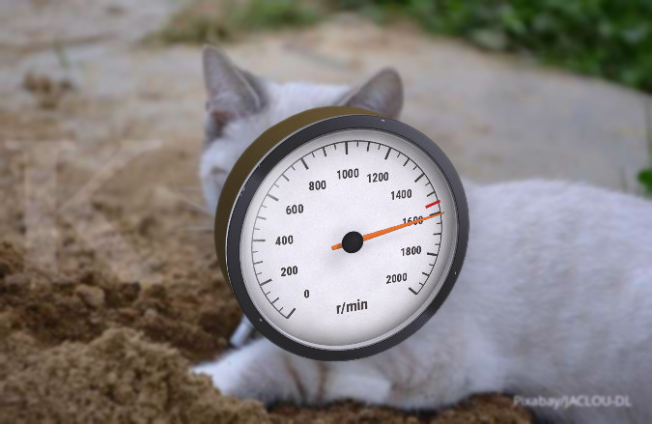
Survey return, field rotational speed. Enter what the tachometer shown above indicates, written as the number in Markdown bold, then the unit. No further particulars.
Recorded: **1600** rpm
